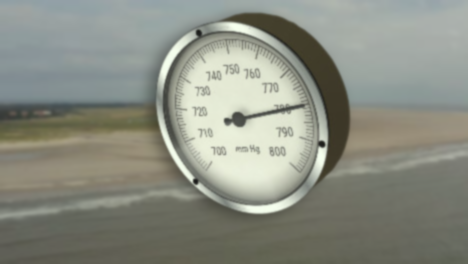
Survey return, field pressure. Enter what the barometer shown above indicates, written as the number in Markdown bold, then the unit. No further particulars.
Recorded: **780** mmHg
